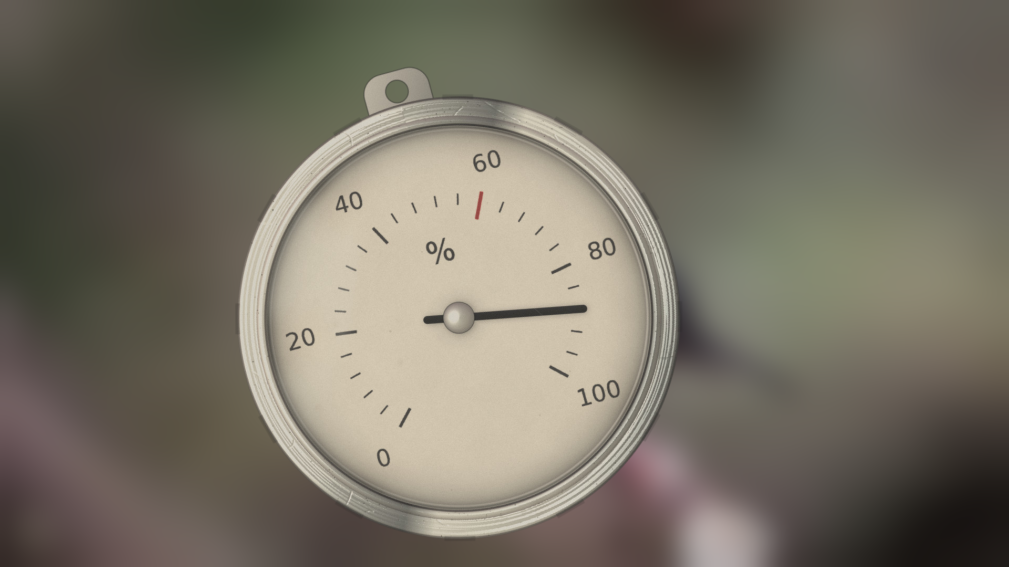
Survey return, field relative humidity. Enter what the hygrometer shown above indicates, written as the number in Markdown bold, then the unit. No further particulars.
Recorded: **88** %
